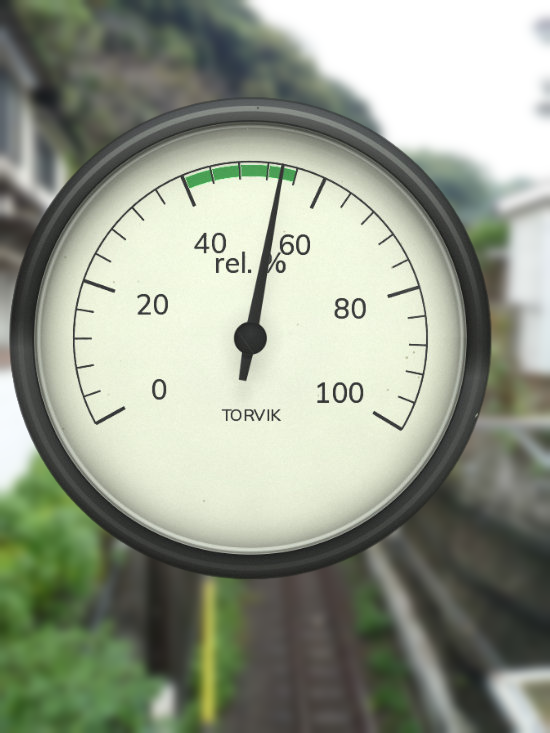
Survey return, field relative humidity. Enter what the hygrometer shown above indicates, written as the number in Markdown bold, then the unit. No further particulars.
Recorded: **54** %
